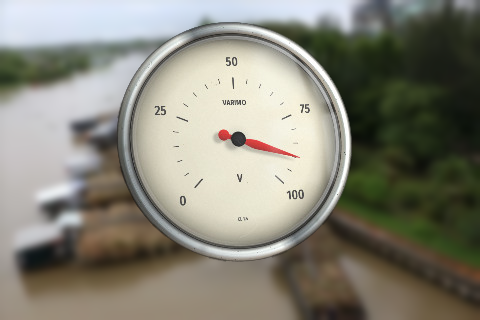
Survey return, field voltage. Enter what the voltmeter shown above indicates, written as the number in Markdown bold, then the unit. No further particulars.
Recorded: **90** V
